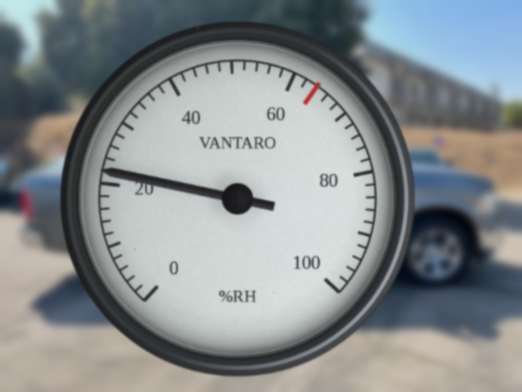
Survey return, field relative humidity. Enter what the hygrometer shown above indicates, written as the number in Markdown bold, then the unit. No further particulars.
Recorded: **22** %
